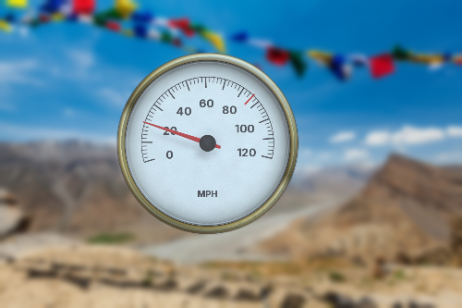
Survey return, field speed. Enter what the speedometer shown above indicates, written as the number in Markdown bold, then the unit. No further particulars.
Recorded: **20** mph
